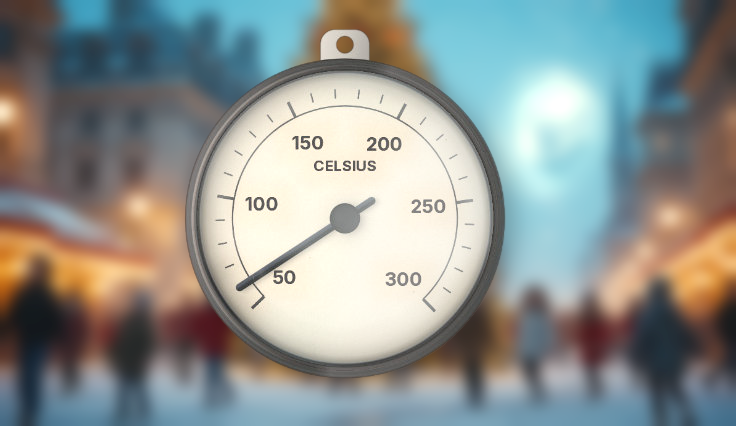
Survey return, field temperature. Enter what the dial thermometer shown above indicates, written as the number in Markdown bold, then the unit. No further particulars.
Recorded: **60** °C
